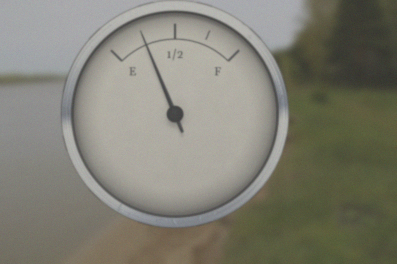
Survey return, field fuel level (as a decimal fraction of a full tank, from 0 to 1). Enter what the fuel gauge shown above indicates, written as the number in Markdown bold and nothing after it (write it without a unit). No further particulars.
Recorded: **0.25**
